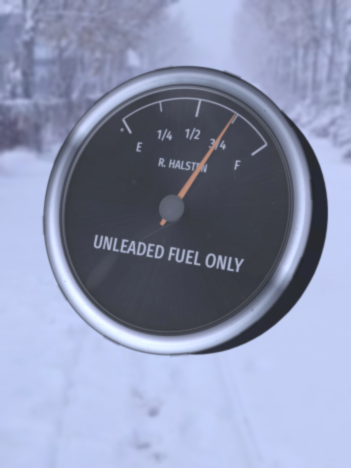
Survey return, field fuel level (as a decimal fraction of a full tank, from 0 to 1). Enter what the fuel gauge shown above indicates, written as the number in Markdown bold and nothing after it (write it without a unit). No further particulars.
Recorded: **0.75**
